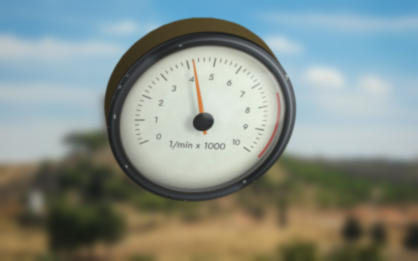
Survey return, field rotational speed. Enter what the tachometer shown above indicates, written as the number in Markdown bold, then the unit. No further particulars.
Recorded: **4200** rpm
